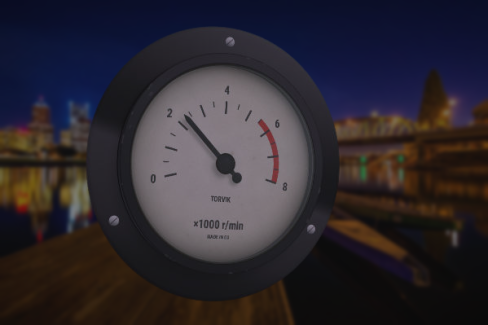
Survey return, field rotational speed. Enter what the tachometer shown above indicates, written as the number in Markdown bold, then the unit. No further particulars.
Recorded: **2250** rpm
